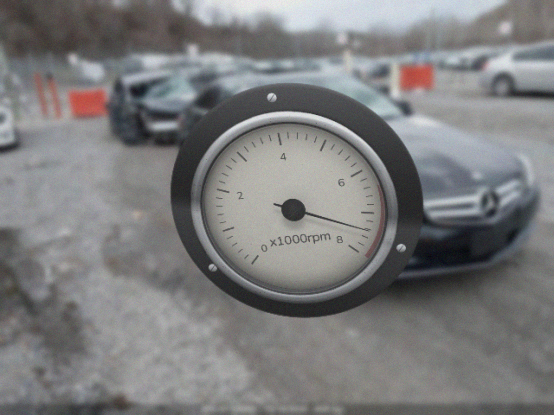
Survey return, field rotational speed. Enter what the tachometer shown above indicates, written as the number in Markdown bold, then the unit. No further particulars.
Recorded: **7400** rpm
